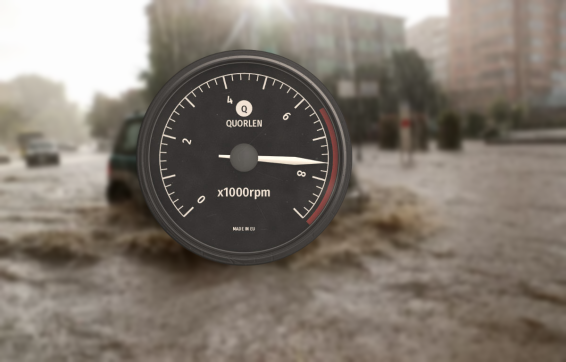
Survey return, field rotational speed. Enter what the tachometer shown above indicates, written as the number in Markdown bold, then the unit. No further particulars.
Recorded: **7600** rpm
